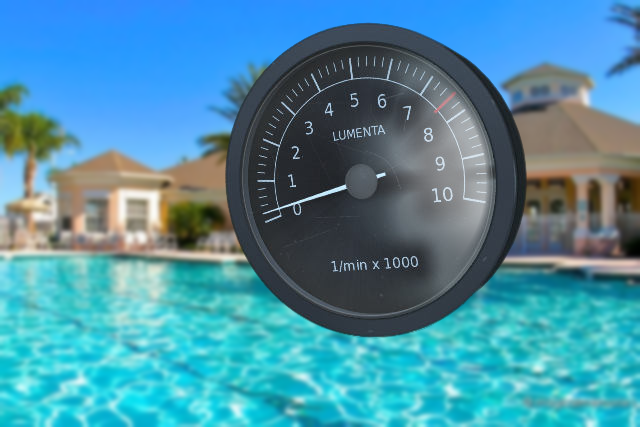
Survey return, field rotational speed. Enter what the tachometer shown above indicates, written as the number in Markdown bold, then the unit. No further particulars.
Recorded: **200** rpm
